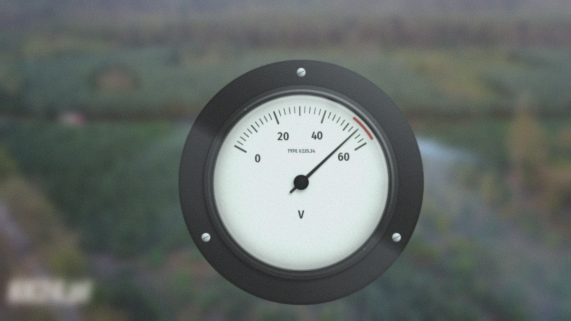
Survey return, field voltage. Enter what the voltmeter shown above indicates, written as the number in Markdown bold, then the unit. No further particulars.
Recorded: **54** V
